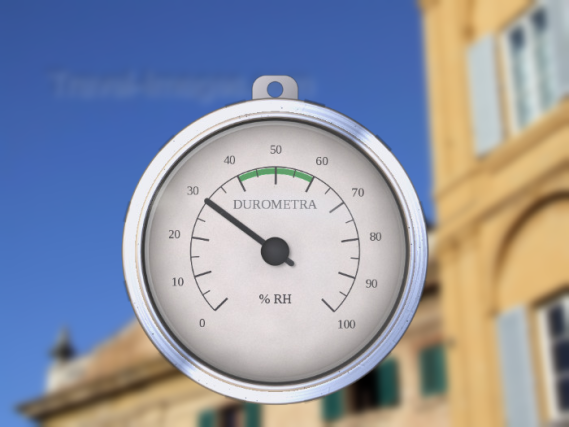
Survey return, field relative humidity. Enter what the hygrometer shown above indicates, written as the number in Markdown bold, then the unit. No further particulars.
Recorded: **30** %
